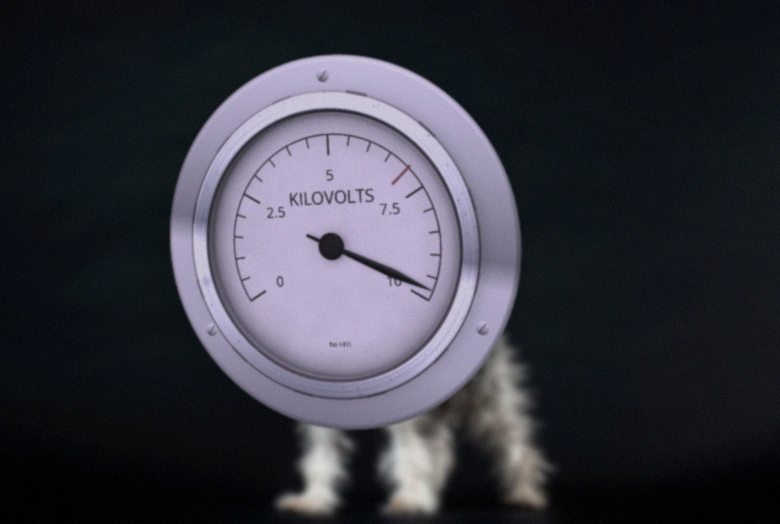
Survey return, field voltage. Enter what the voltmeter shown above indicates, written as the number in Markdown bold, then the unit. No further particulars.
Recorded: **9.75** kV
